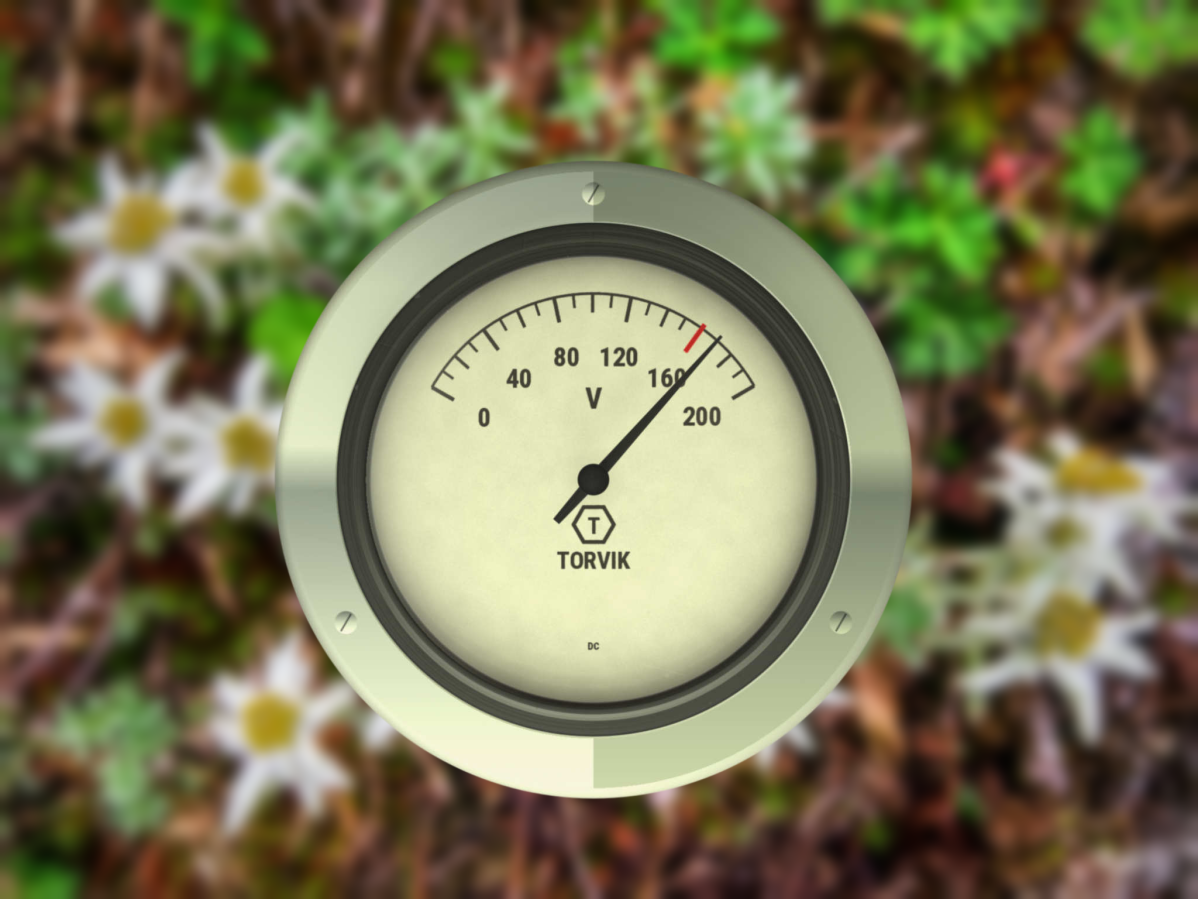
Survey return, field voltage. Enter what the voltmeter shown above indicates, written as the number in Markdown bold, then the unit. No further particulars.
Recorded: **170** V
